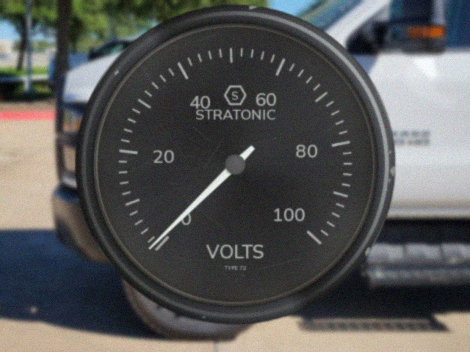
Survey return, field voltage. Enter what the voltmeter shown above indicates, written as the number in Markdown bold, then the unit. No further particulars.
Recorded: **1** V
